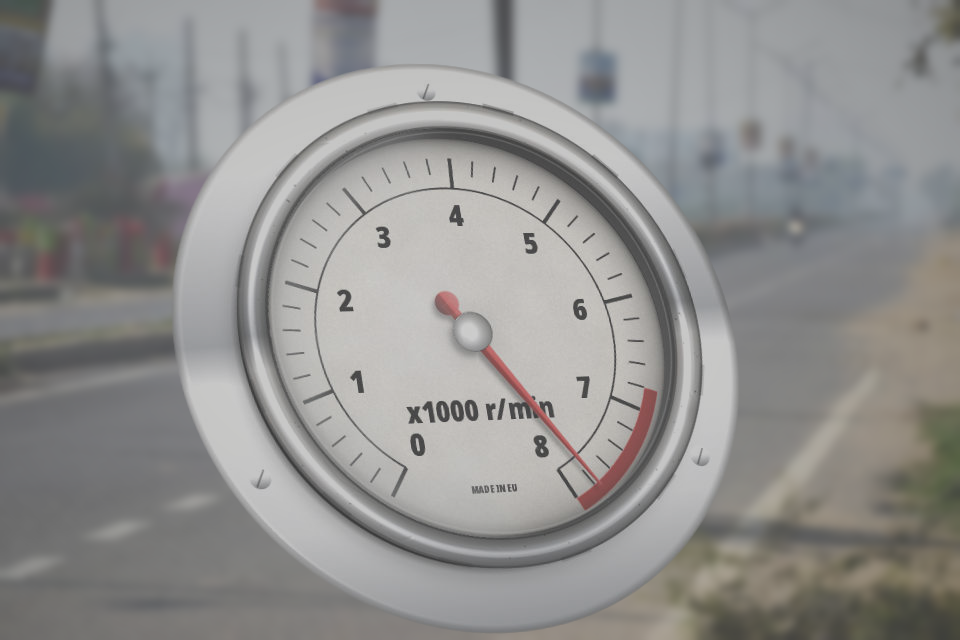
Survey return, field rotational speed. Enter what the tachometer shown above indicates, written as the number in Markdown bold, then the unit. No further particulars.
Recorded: **7800** rpm
